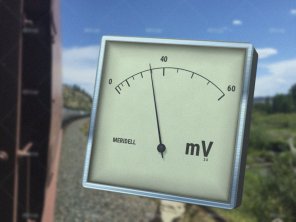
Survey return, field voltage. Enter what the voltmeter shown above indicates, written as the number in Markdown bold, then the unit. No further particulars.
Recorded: **35** mV
